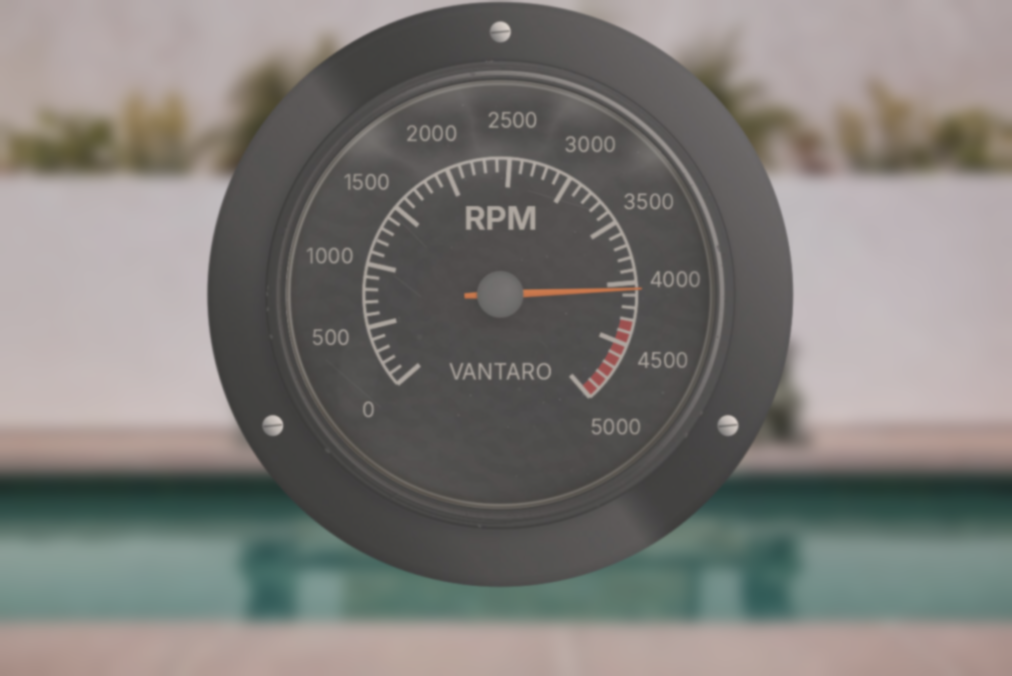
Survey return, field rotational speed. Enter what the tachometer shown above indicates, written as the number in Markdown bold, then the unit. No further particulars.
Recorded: **4050** rpm
